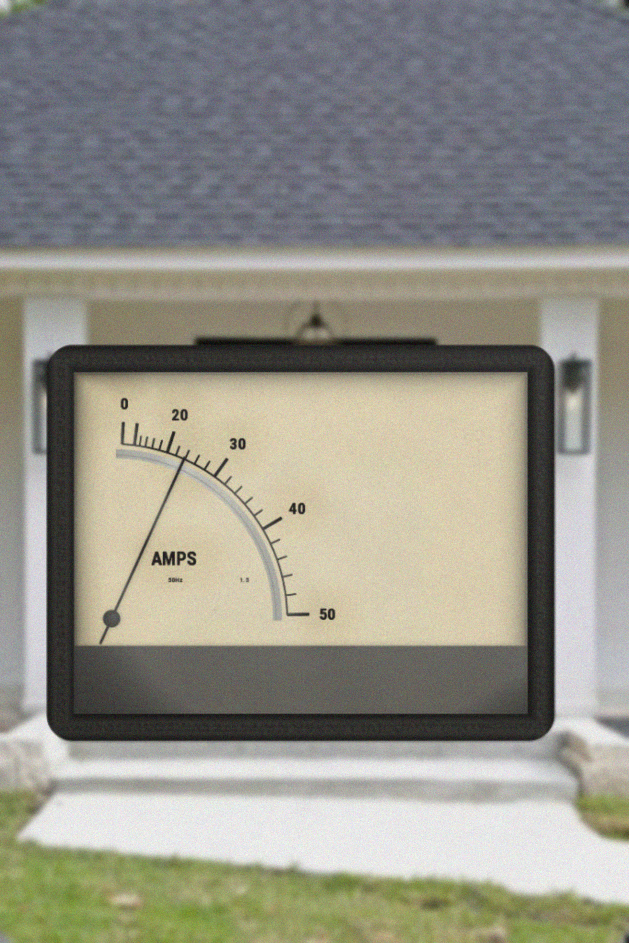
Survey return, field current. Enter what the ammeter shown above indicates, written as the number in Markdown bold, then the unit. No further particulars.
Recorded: **24** A
